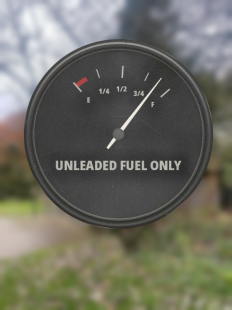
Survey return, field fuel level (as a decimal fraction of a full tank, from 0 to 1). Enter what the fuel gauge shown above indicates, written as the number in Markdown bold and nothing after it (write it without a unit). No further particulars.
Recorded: **0.875**
